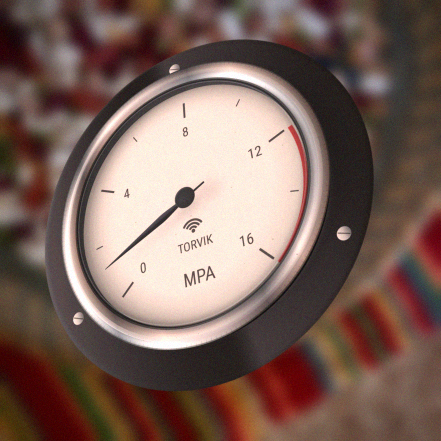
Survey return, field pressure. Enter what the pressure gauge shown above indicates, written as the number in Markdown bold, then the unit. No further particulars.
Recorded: **1** MPa
